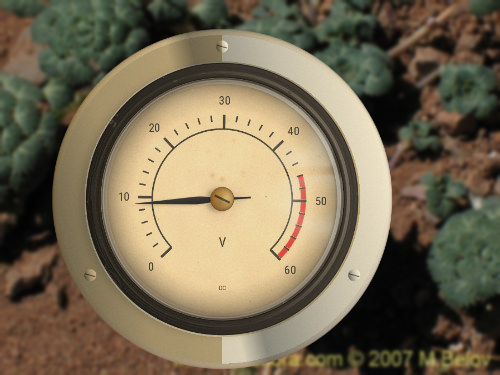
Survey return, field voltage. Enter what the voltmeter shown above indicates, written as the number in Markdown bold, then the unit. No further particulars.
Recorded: **9** V
